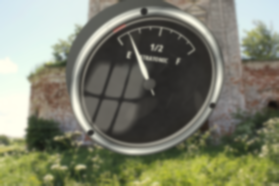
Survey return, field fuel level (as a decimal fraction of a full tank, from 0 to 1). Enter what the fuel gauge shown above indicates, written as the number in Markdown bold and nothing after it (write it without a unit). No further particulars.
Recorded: **0.125**
